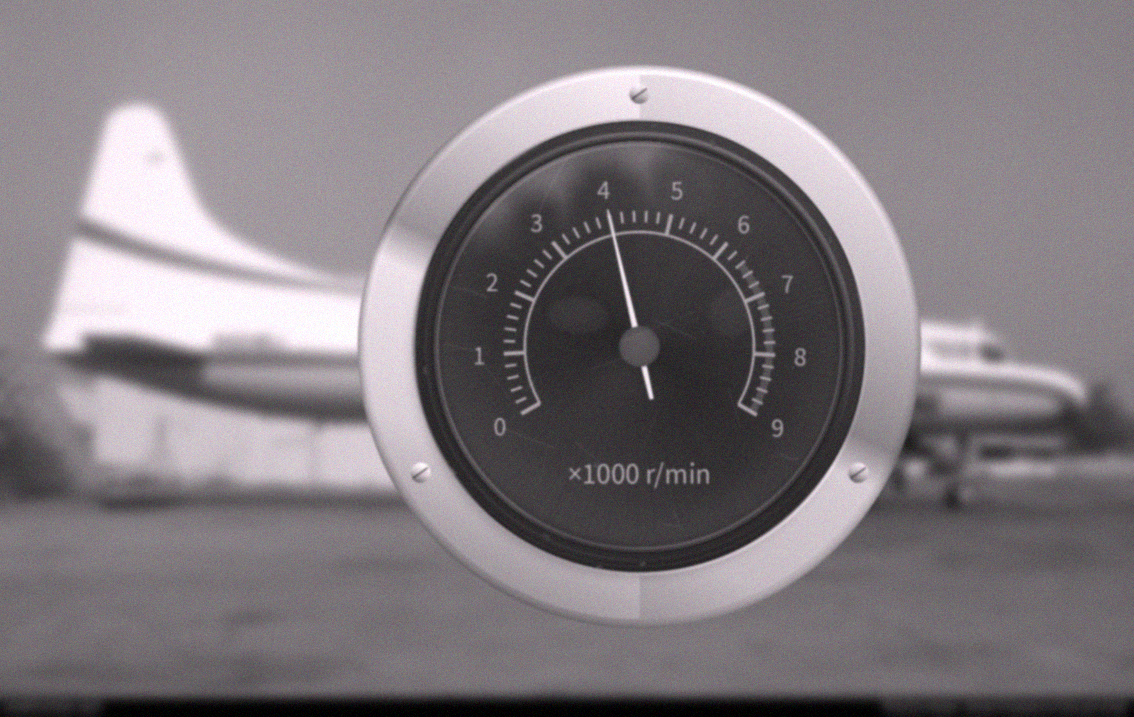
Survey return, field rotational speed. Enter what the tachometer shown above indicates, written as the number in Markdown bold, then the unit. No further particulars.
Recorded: **4000** rpm
